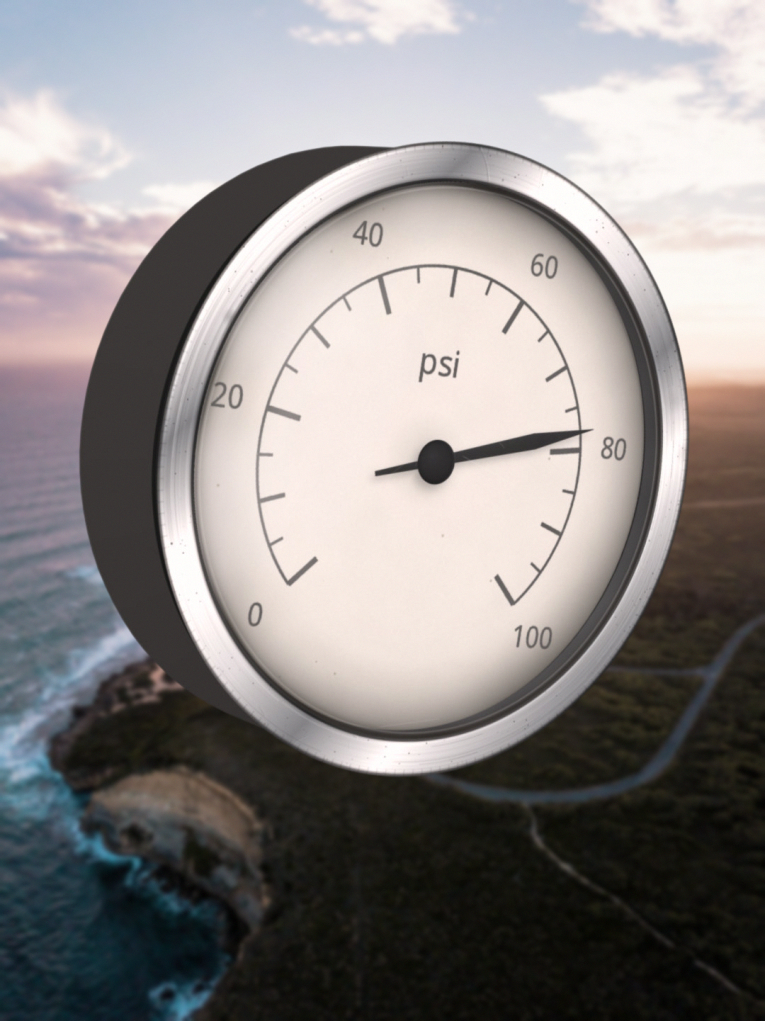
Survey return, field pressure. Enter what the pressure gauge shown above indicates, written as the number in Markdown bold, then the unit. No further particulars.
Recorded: **77.5** psi
